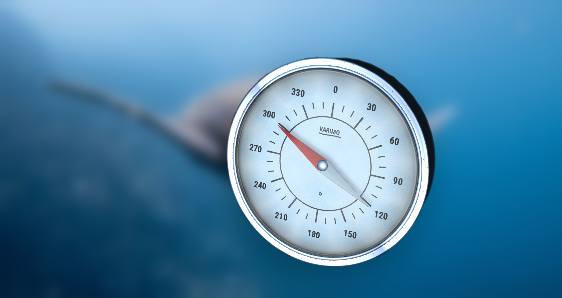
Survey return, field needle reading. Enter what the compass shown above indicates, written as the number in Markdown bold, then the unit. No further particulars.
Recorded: **300** °
